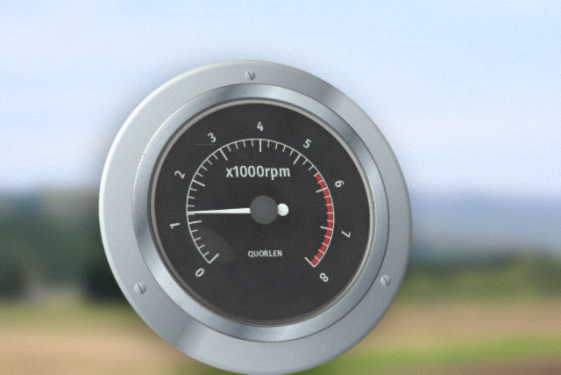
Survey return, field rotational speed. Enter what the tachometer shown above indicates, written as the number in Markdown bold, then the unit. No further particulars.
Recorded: **1200** rpm
